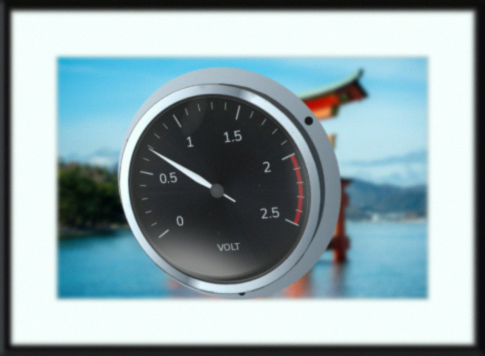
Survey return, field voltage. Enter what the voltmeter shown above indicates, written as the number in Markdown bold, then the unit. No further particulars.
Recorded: **0.7** V
